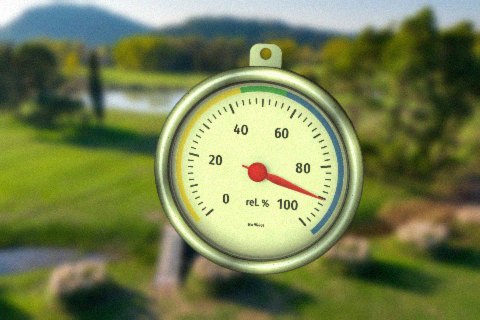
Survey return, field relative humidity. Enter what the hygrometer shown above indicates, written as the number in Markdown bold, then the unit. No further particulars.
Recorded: **90** %
